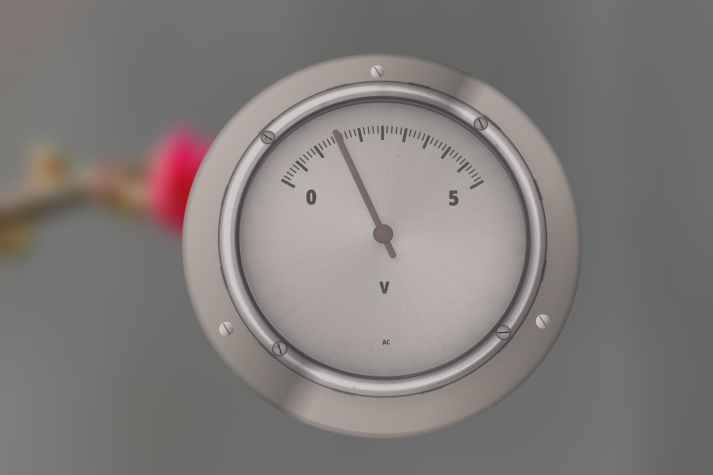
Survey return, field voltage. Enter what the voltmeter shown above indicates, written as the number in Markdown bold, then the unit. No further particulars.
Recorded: **1.5** V
